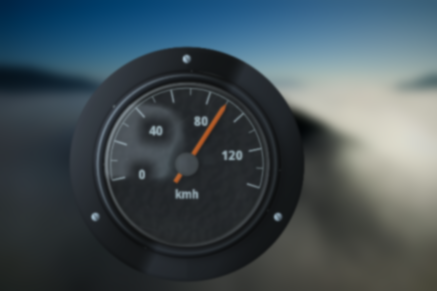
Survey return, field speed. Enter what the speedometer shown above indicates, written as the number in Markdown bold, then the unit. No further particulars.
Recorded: **90** km/h
